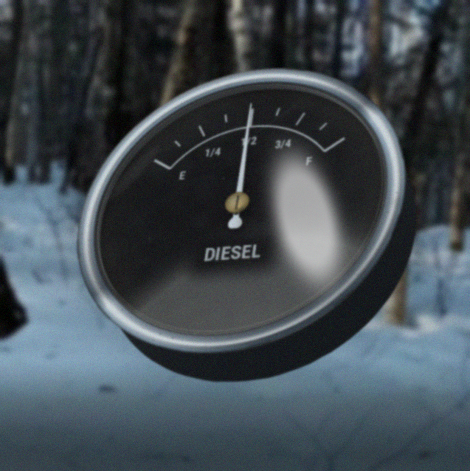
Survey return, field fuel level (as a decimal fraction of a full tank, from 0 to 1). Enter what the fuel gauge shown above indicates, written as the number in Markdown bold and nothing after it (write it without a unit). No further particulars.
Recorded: **0.5**
